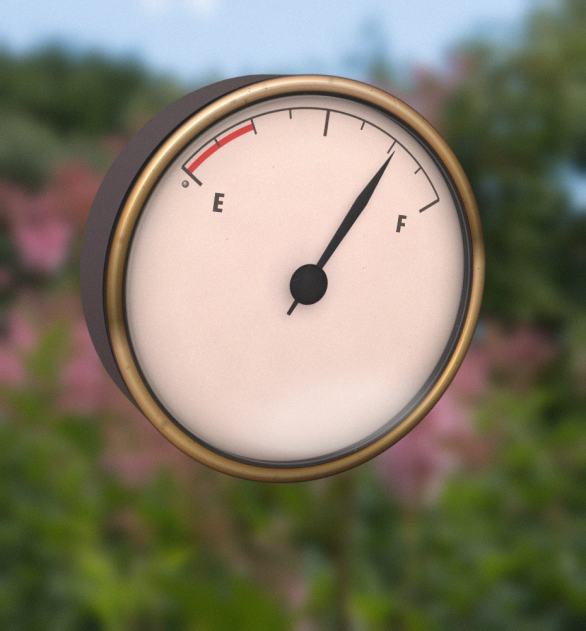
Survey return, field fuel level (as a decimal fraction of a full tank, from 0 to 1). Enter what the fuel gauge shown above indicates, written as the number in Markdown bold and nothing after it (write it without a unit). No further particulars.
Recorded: **0.75**
